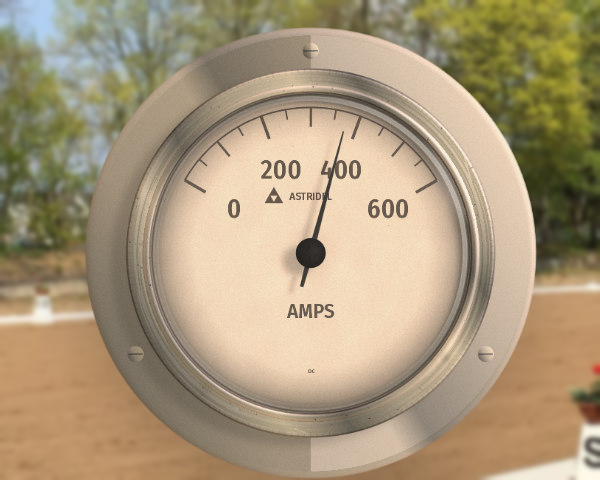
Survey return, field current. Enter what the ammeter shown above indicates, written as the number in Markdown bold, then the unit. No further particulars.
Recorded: **375** A
